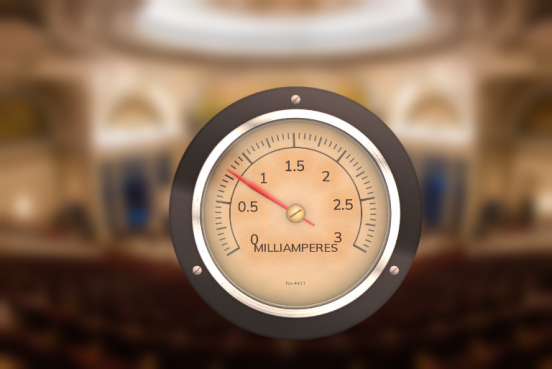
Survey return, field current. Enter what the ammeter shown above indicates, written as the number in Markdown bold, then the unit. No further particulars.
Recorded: **0.8** mA
